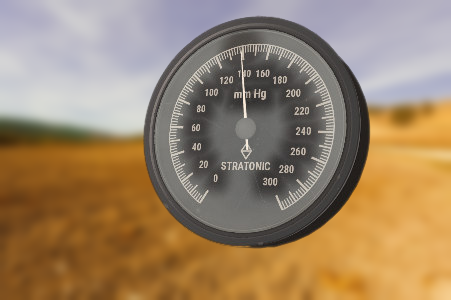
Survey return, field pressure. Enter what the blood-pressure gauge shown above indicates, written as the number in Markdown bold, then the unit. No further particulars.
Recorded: **140** mmHg
